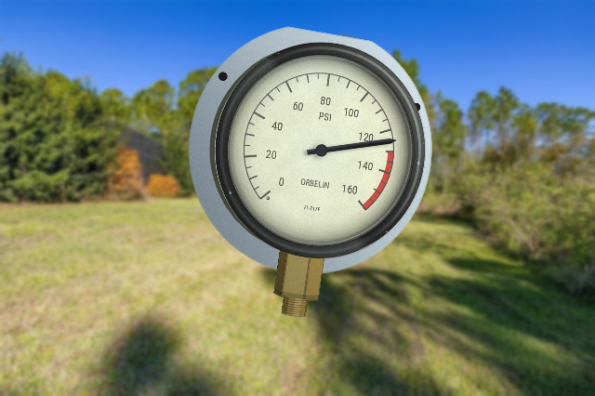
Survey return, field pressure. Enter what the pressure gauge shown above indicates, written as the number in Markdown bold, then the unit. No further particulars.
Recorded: **125** psi
